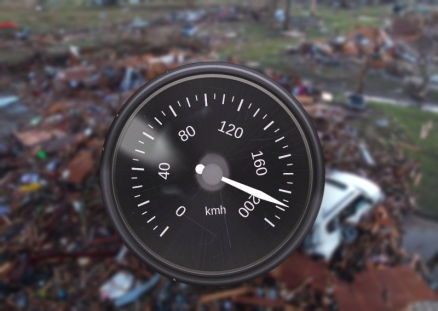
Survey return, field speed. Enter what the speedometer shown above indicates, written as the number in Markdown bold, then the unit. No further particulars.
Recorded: **187.5** km/h
